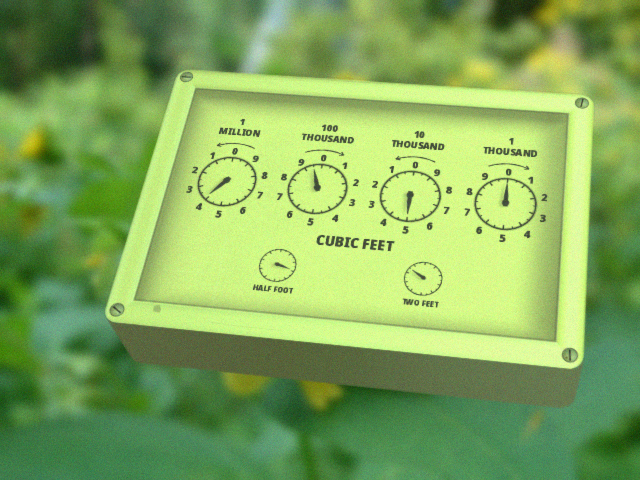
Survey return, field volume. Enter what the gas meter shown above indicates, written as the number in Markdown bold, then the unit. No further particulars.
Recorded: **395000** ft³
